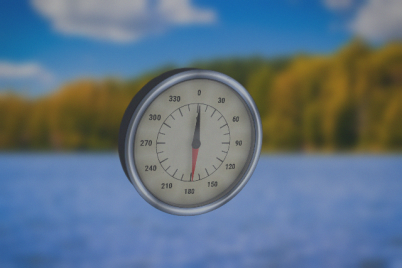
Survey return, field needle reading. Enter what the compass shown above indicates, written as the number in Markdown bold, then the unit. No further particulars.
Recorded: **180** °
